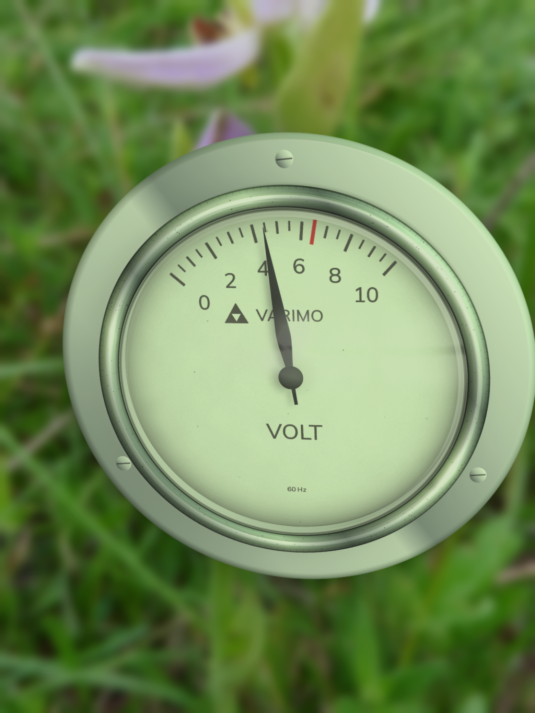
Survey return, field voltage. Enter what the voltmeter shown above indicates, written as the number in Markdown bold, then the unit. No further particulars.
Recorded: **4.5** V
